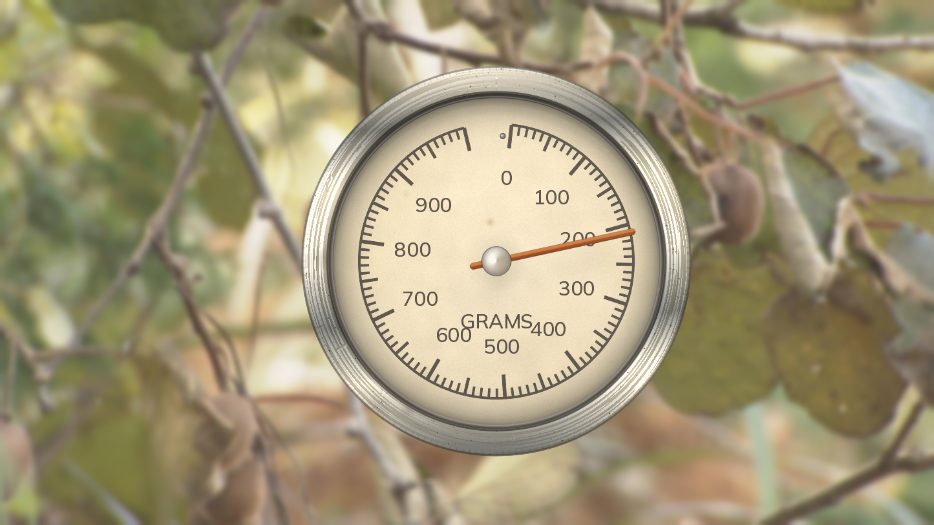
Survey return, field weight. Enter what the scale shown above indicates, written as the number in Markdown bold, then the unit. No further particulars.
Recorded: **210** g
